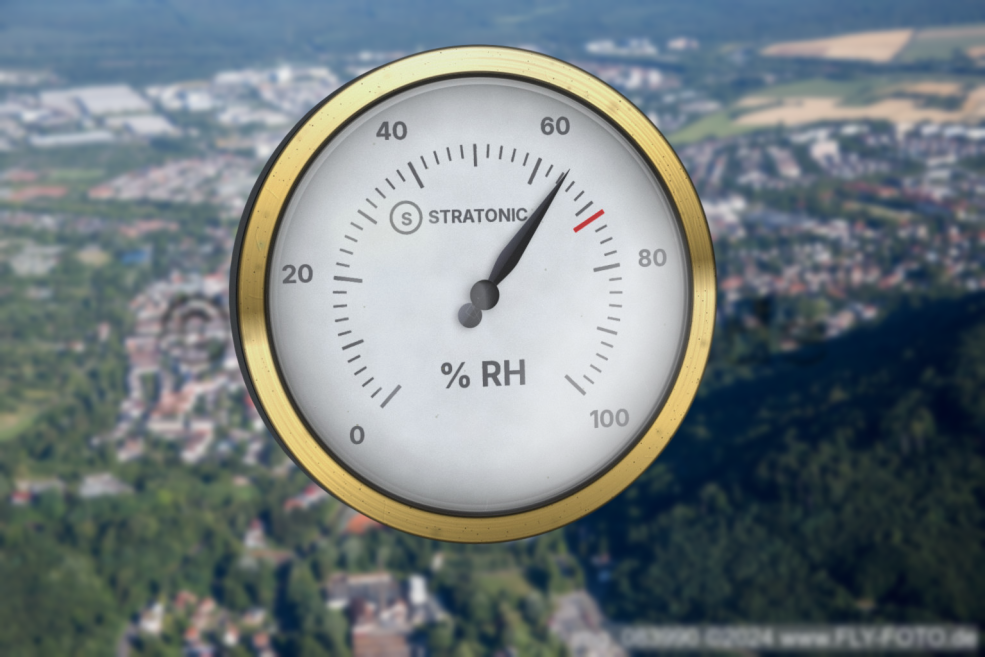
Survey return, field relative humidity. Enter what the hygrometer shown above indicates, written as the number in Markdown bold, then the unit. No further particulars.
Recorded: **64** %
